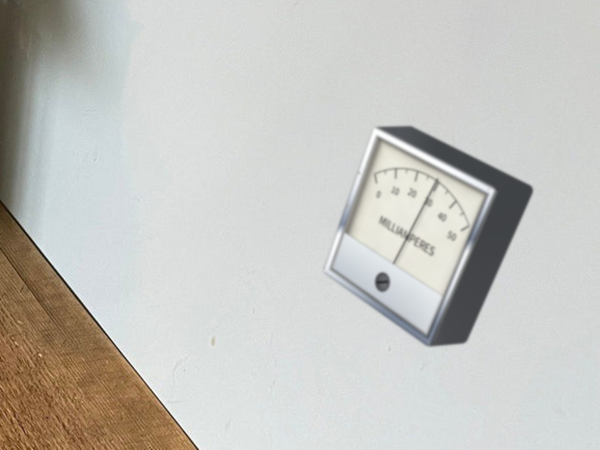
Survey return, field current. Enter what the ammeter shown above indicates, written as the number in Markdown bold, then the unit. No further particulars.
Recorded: **30** mA
